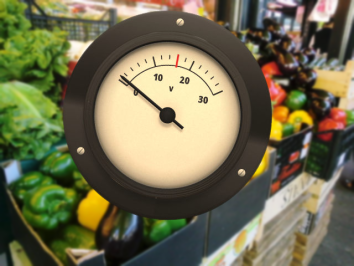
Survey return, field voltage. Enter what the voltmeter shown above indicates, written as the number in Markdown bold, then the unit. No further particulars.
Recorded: **1** V
